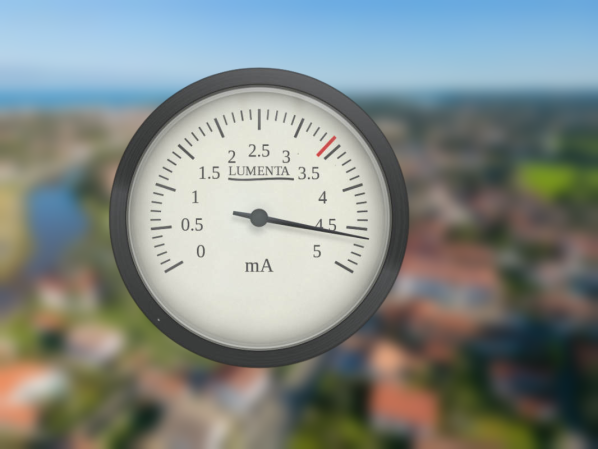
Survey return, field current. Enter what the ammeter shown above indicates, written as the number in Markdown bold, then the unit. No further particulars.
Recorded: **4.6** mA
